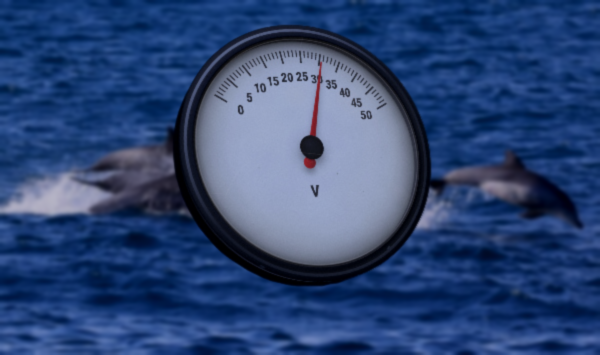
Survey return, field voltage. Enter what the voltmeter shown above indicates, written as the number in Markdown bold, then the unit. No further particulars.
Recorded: **30** V
